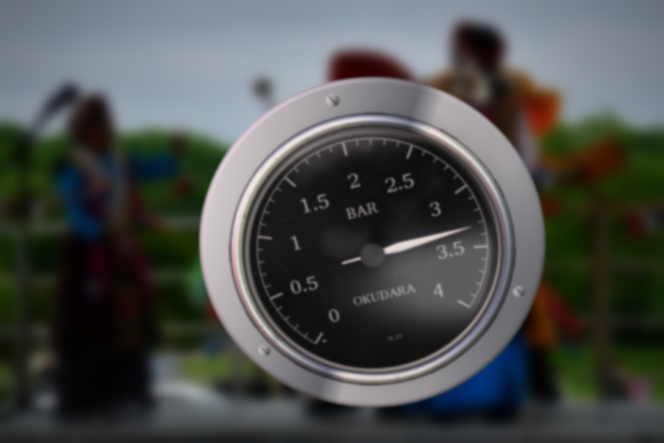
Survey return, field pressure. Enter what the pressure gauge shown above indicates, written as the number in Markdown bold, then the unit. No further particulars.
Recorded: **3.3** bar
